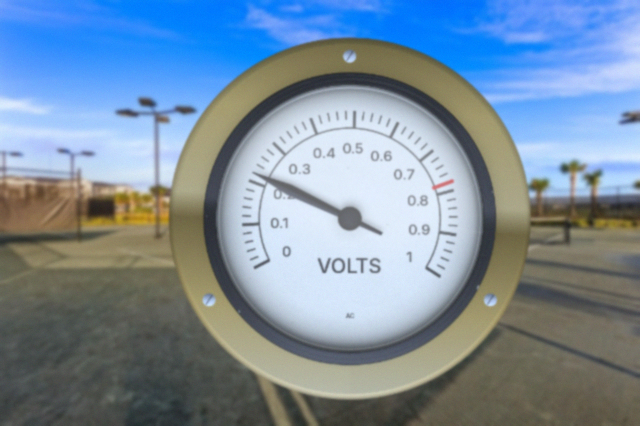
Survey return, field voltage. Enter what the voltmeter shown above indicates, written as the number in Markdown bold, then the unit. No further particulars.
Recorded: **0.22** V
